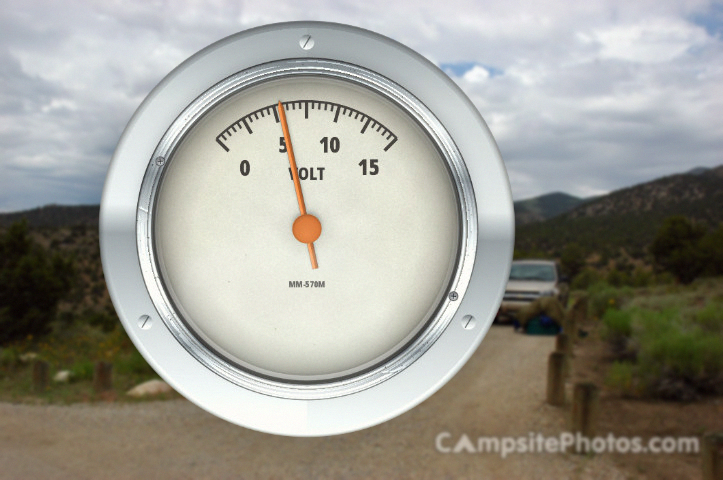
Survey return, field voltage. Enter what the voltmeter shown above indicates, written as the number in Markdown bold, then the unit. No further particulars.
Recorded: **5.5** V
